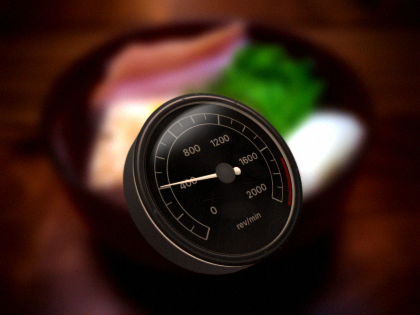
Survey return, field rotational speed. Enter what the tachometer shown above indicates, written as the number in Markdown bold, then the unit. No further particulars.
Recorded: **400** rpm
